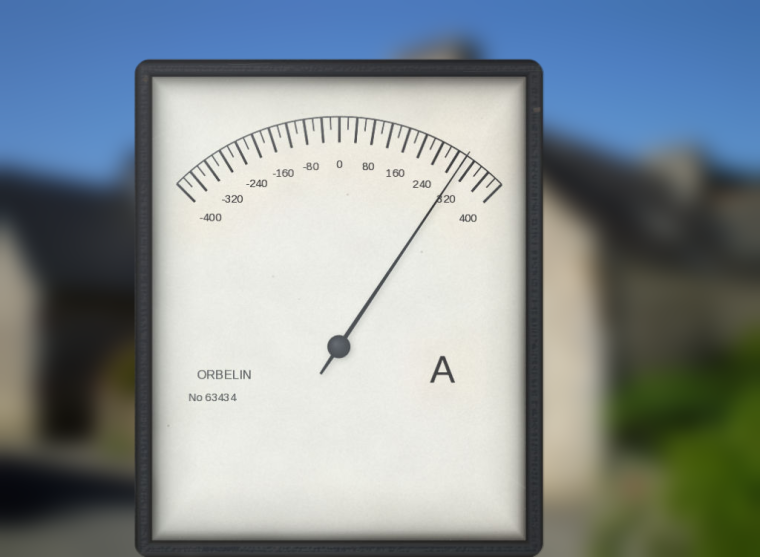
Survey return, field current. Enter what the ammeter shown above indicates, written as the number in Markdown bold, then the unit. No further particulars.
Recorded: **300** A
